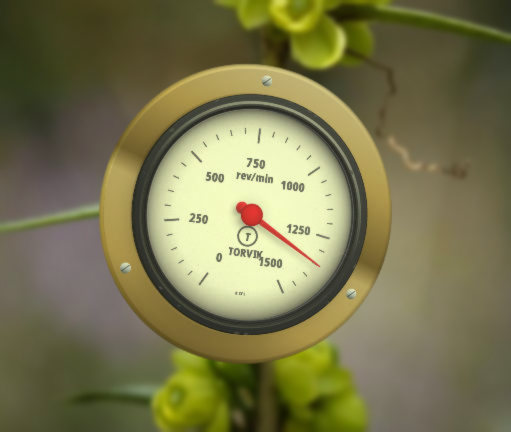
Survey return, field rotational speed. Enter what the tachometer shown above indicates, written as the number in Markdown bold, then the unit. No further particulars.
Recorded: **1350** rpm
